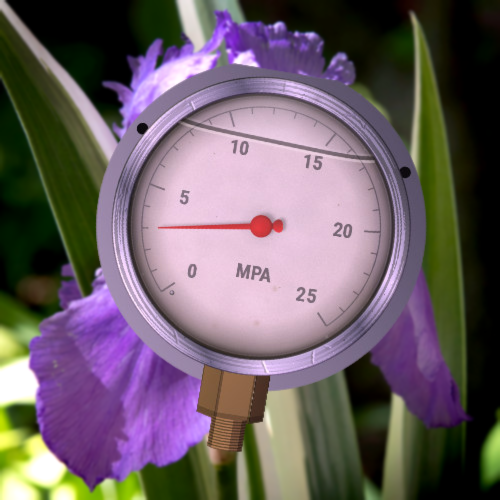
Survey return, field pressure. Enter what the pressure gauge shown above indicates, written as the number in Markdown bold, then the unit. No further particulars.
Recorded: **3** MPa
